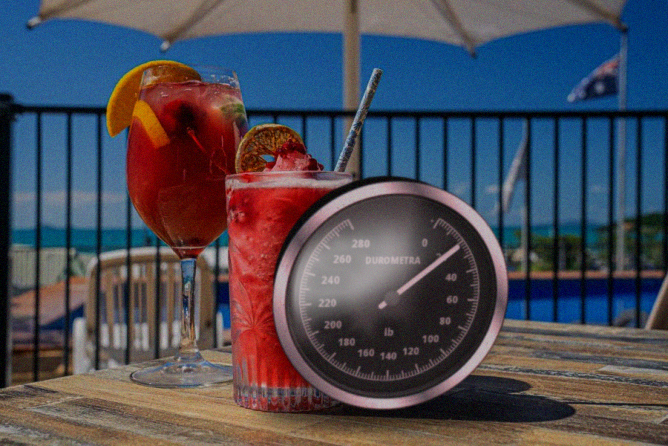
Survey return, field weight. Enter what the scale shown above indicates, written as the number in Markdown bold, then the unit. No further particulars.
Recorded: **20** lb
